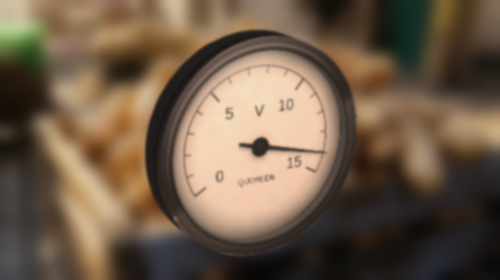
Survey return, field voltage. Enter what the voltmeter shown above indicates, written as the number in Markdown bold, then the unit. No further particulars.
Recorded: **14** V
